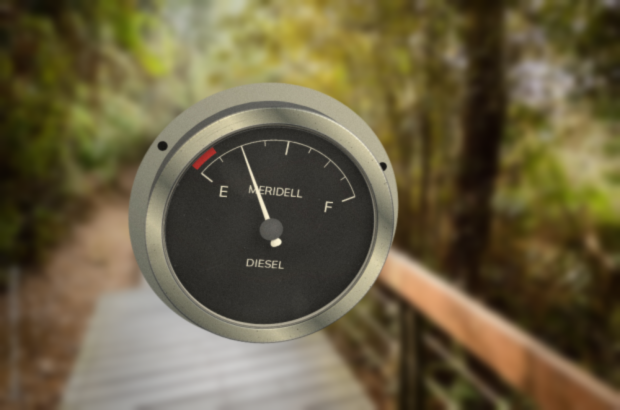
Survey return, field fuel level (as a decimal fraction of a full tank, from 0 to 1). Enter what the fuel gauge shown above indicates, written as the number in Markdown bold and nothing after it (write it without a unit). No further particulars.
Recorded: **0.25**
